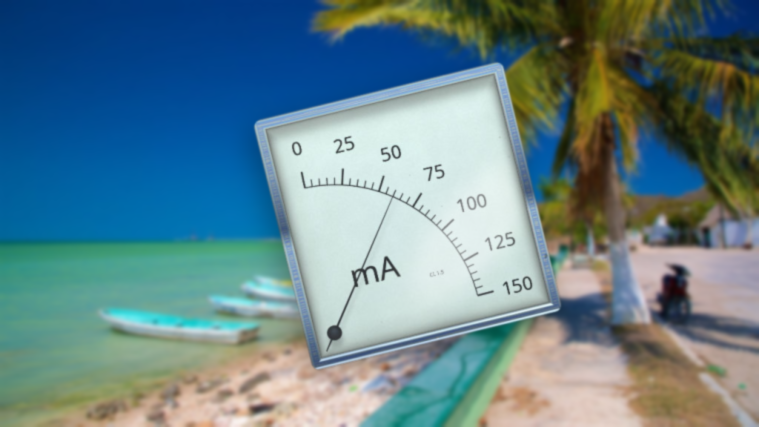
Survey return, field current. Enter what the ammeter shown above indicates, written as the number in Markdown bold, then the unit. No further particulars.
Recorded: **60** mA
